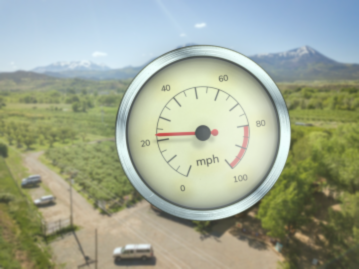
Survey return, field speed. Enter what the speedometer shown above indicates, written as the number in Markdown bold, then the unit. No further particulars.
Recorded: **22.5** mph
